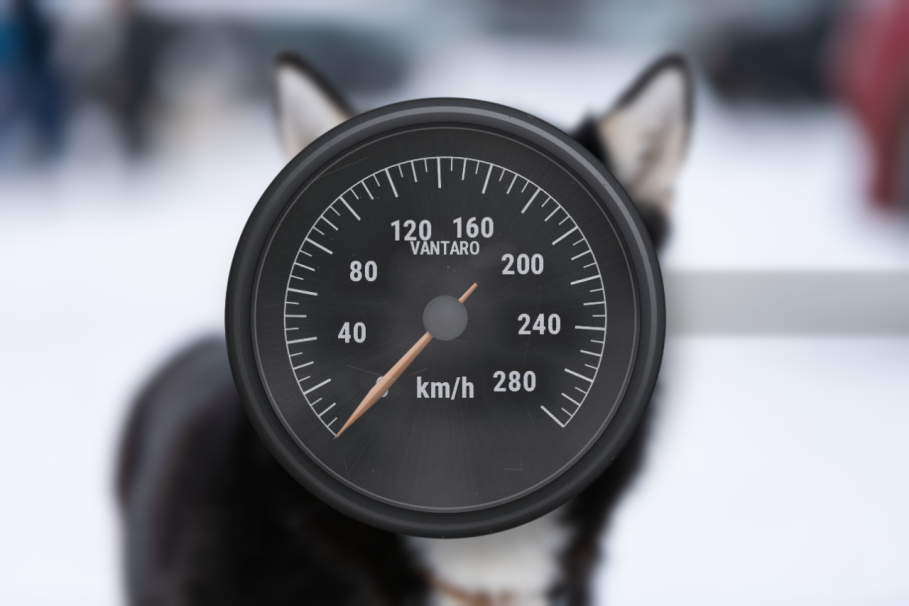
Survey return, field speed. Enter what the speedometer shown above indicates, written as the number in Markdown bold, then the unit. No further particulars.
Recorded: **0** km/h
